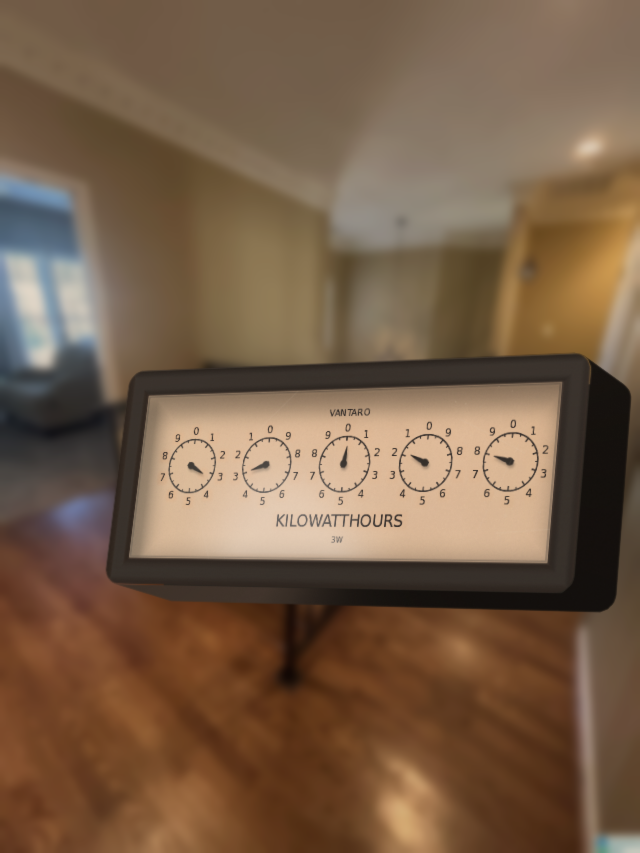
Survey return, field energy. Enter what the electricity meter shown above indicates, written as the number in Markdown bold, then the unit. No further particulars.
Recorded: **33018** kWh
